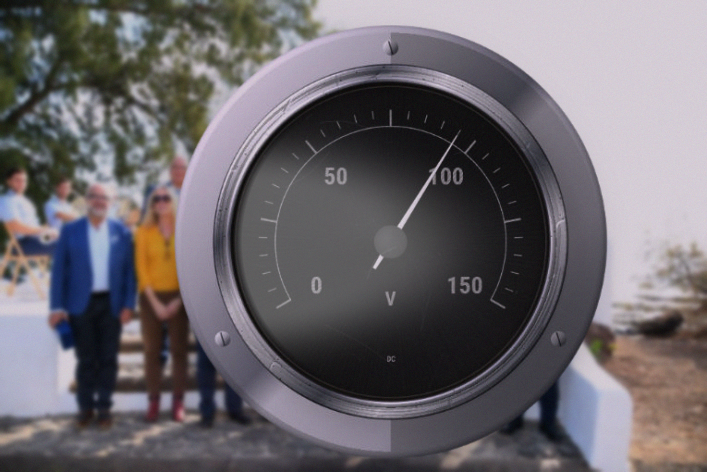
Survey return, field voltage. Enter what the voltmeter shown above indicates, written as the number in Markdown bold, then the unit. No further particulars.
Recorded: **95** V
